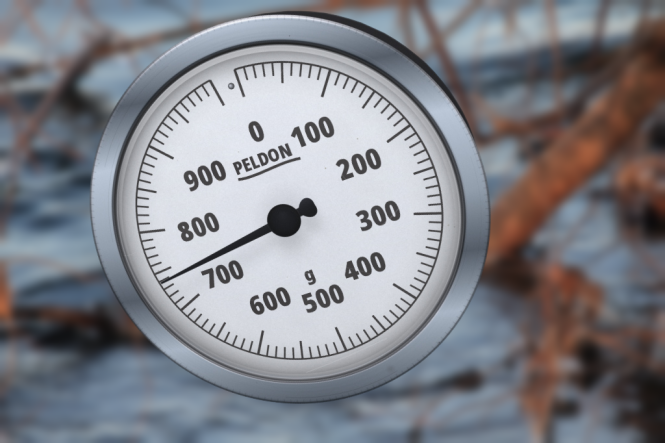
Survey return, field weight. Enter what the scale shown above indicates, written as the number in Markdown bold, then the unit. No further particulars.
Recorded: **740** g
